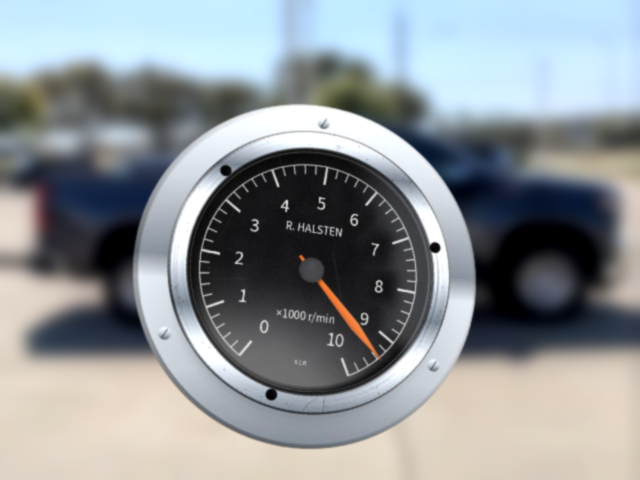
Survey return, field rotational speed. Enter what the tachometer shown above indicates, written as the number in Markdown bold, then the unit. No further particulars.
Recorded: **9400** rpm
